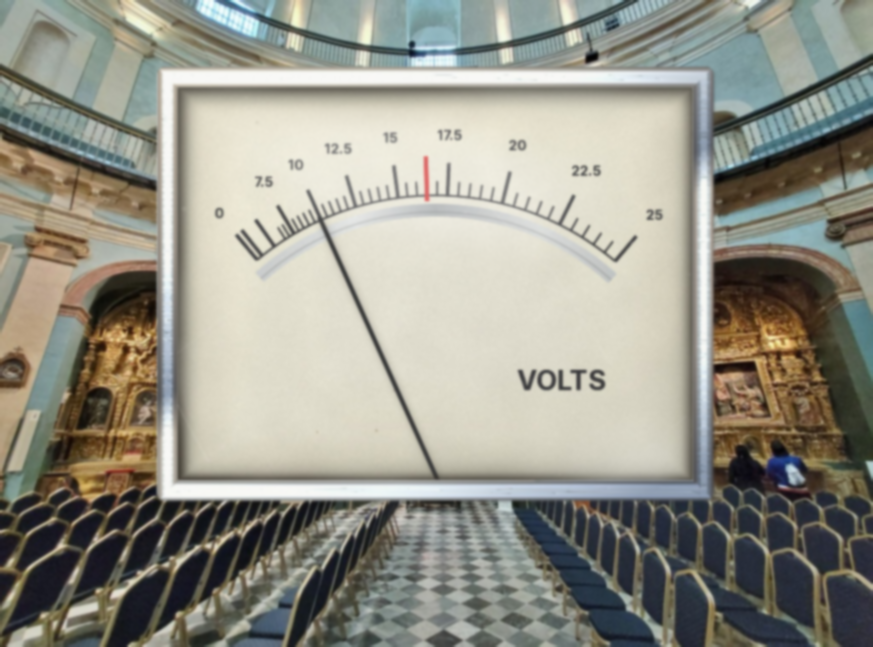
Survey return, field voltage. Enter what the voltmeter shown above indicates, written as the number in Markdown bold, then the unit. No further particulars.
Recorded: **10** V
